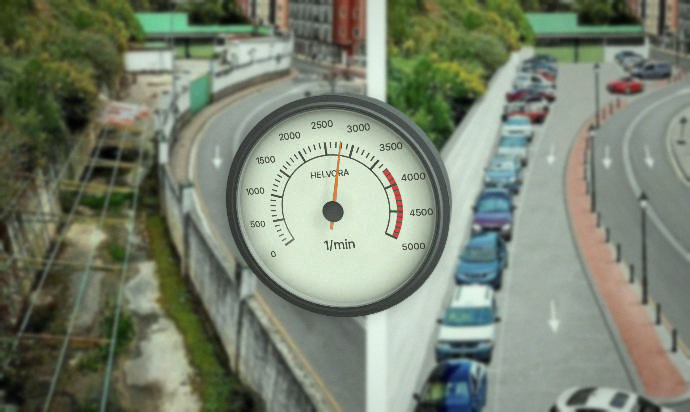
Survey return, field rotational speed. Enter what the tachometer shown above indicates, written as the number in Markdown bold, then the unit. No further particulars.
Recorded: **2800** rpm
